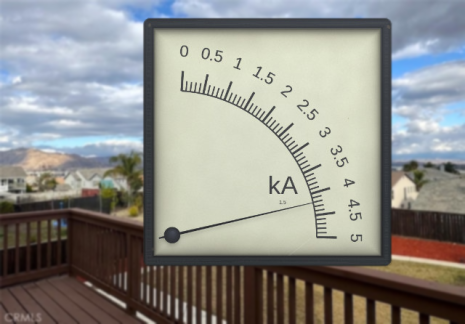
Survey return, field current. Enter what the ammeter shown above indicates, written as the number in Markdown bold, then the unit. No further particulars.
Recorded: **4.2** kA
